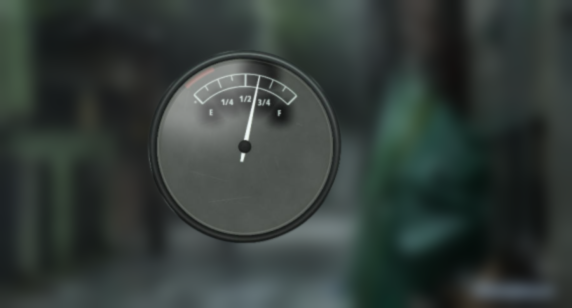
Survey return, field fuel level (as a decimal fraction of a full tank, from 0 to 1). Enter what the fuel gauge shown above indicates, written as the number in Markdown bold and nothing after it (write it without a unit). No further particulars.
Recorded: **0.625**
